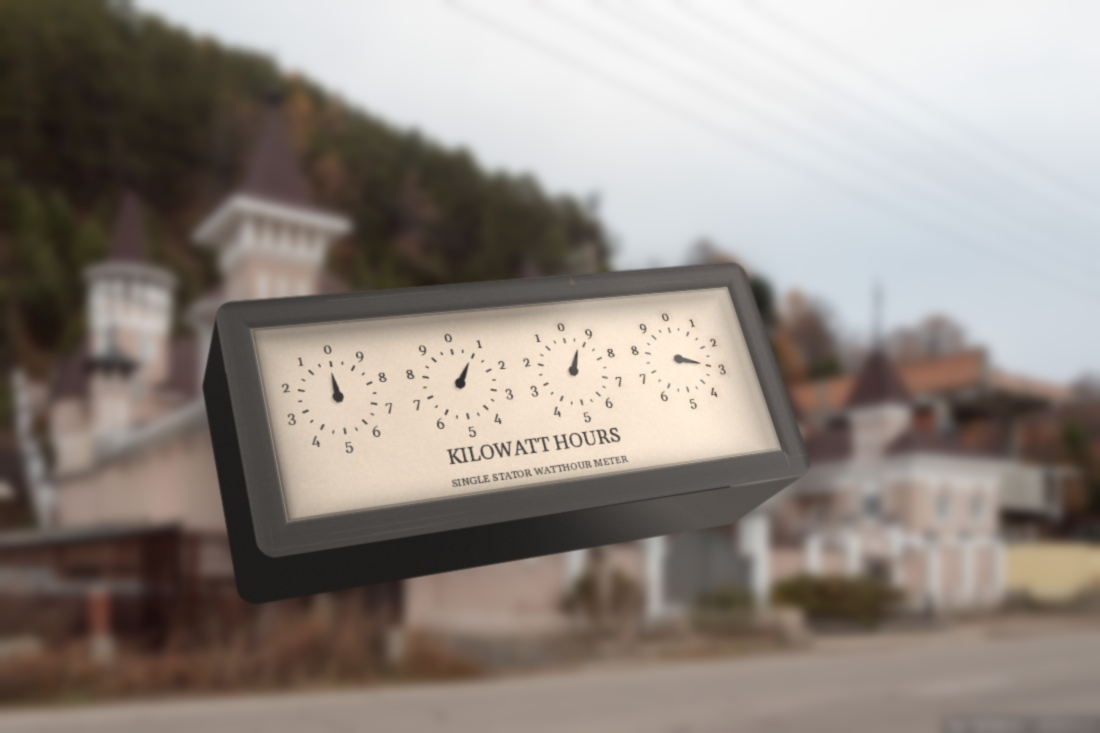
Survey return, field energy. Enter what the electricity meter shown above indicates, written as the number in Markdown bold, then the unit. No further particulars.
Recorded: **93** kWh
